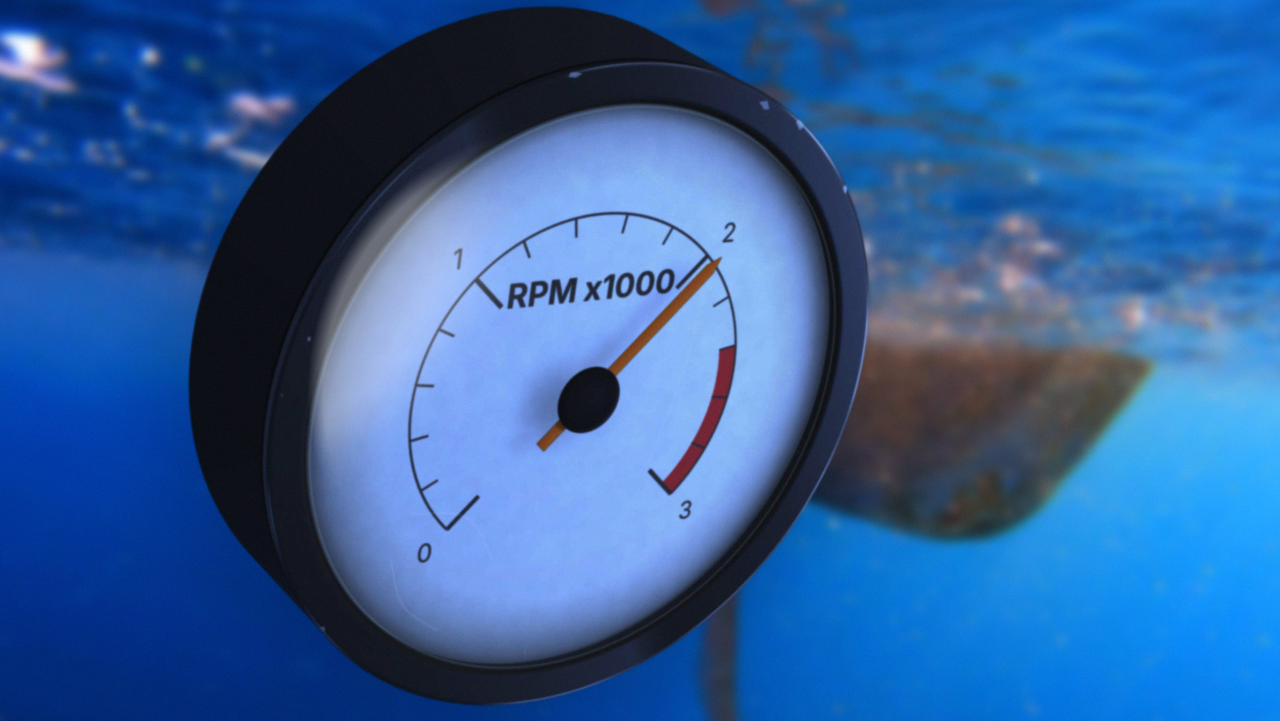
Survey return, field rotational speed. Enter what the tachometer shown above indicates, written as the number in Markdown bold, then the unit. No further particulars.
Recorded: **2000** rpm
